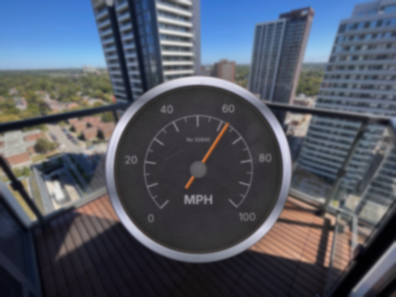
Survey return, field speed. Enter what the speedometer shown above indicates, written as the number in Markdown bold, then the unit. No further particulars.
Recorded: **62.5** mph
